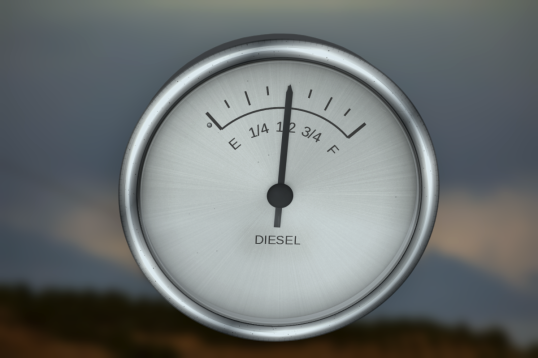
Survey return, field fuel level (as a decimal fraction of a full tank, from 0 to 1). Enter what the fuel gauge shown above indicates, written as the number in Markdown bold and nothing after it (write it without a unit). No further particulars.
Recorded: **0.5**
